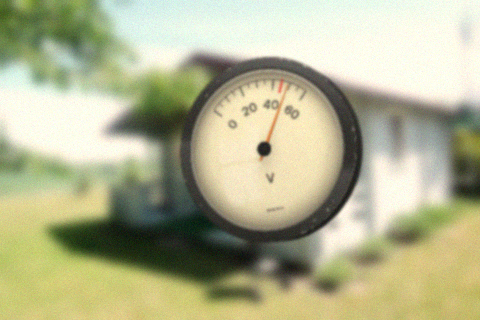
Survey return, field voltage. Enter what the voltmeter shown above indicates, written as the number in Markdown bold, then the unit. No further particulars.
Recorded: **50** V
